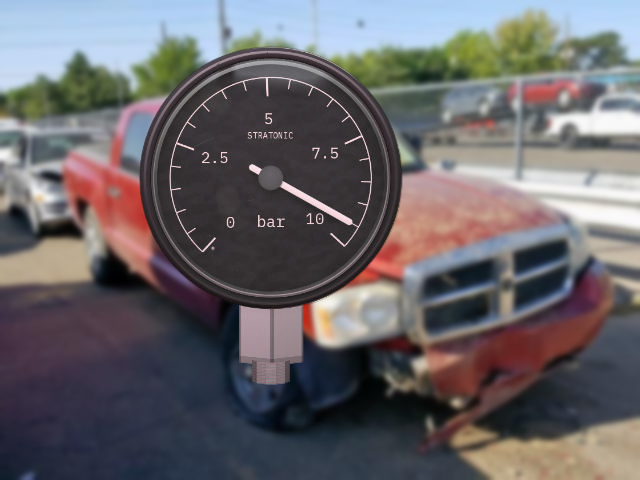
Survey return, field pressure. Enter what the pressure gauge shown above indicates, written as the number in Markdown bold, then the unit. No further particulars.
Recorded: **9.5** bar
